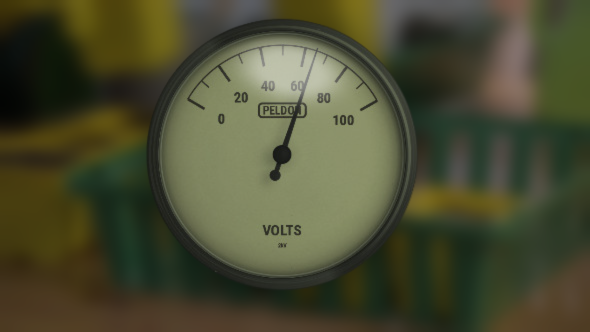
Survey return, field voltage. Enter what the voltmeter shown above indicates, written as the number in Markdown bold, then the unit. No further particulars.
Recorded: **65** V
